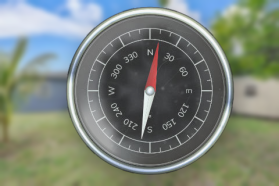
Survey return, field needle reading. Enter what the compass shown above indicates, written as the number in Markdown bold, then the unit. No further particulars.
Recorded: **10** °
